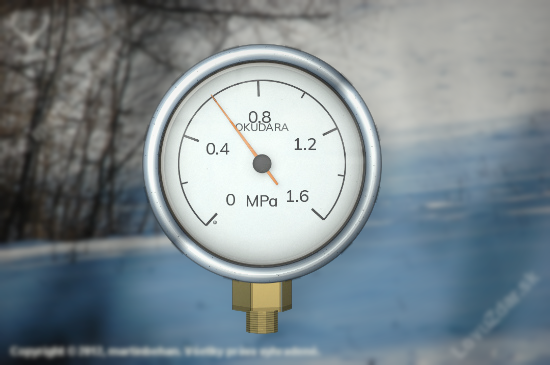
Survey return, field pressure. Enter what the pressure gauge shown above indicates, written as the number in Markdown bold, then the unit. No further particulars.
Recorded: **0.6** MPa
